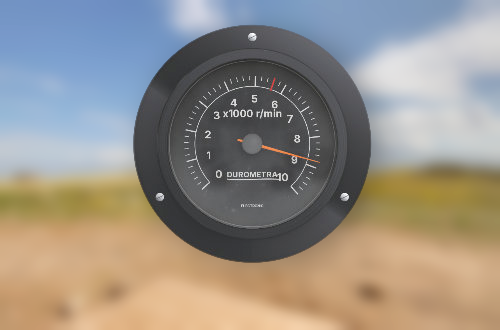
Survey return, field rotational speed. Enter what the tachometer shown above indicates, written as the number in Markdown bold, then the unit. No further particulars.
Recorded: **8800** rpm
